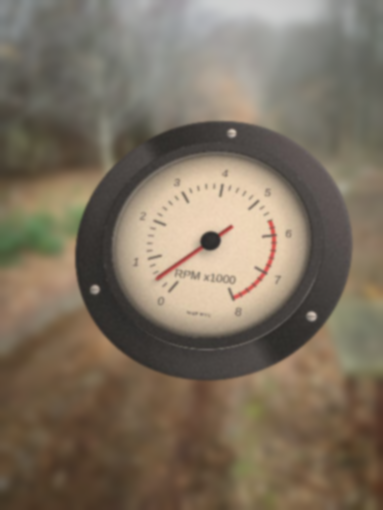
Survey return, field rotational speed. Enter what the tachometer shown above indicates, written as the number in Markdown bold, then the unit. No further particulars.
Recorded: **400** rpm
